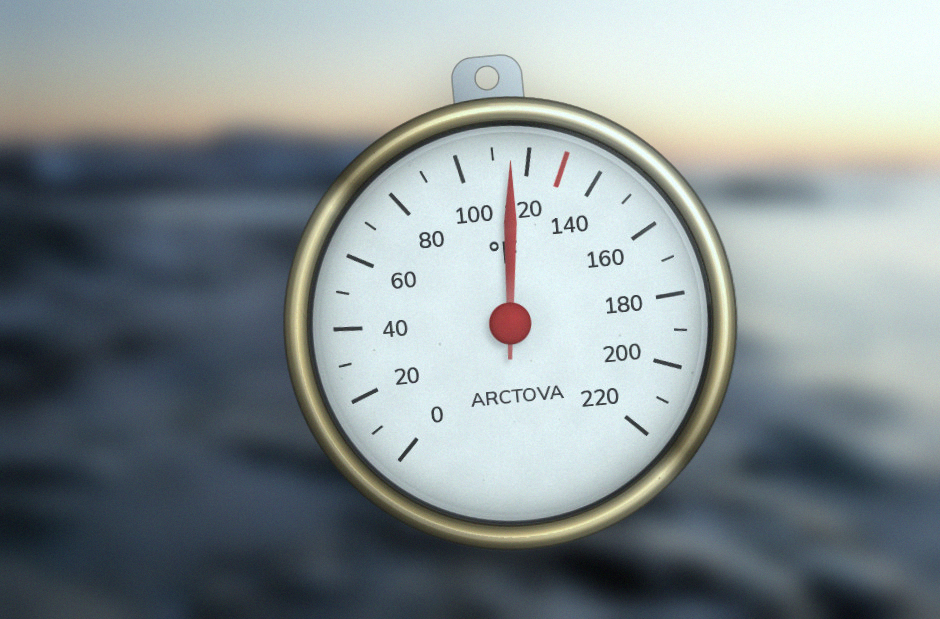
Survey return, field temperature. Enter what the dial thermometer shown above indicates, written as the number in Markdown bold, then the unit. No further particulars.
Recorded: **115** °F
